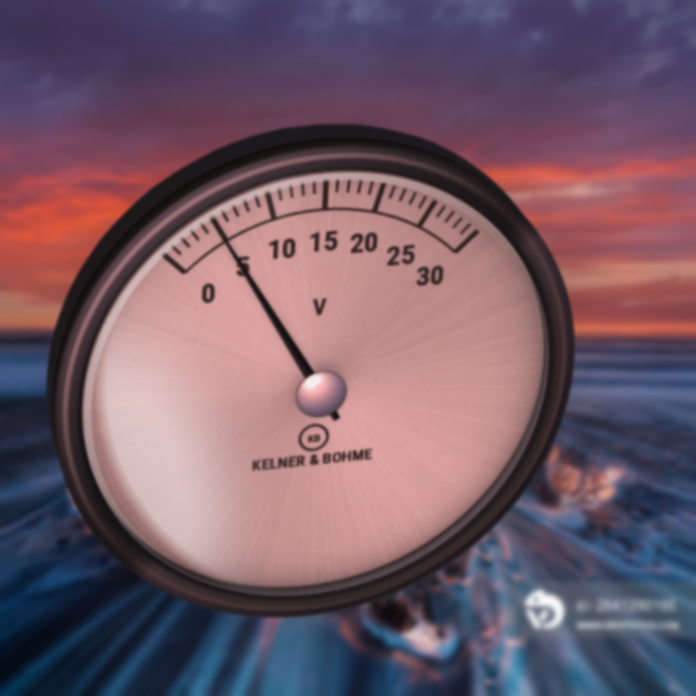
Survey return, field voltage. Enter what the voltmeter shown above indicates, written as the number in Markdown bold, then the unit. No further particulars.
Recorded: **5** V
